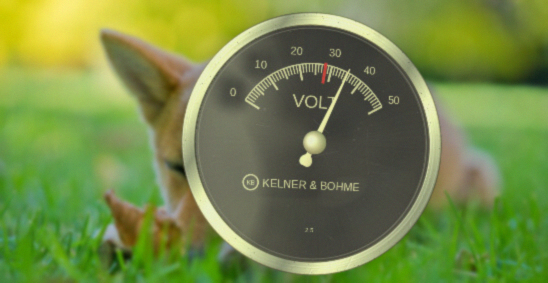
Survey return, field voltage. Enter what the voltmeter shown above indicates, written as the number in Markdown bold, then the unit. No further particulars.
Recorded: **35** V
